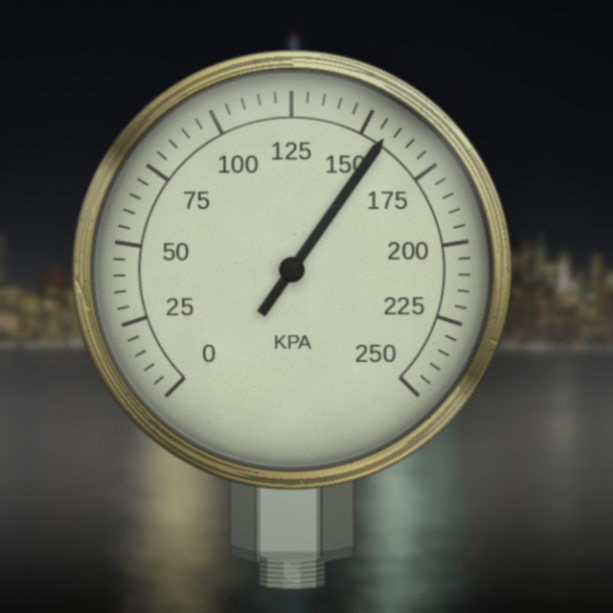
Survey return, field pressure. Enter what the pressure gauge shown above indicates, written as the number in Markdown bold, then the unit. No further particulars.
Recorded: **157.5** kPa
